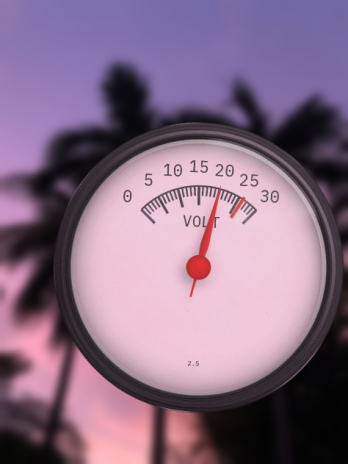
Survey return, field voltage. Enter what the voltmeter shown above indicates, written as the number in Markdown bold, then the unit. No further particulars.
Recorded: **20** V
